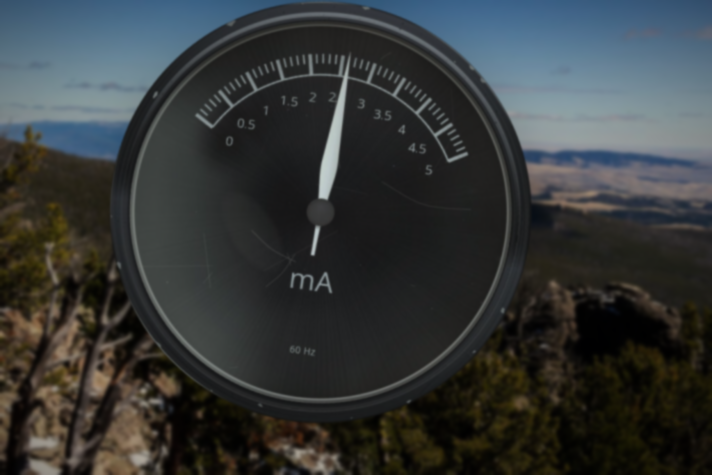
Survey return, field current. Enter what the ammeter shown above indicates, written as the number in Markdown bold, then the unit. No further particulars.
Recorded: **2.6** mA
